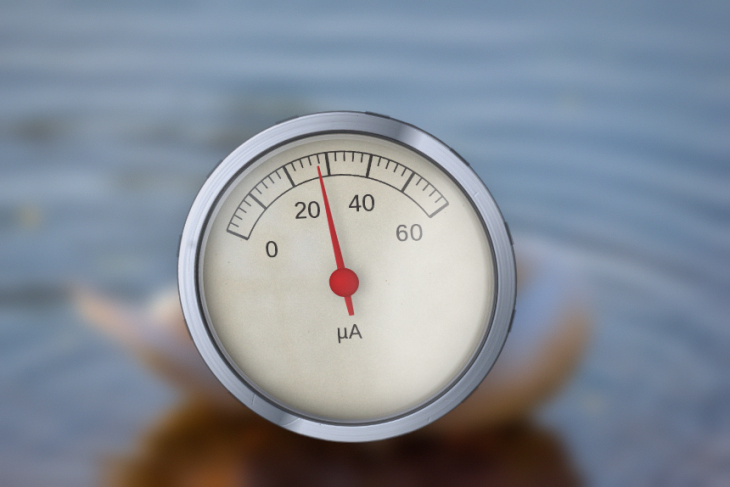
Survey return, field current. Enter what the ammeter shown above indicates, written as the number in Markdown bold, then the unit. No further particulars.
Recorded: **28** µA
